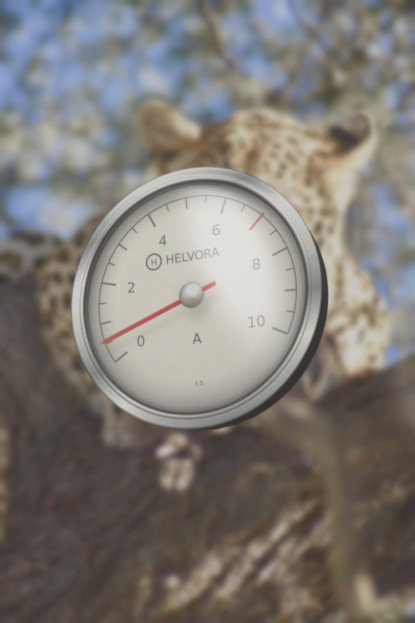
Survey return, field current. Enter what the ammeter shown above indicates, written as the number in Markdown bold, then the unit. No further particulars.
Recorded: **0.5** A
